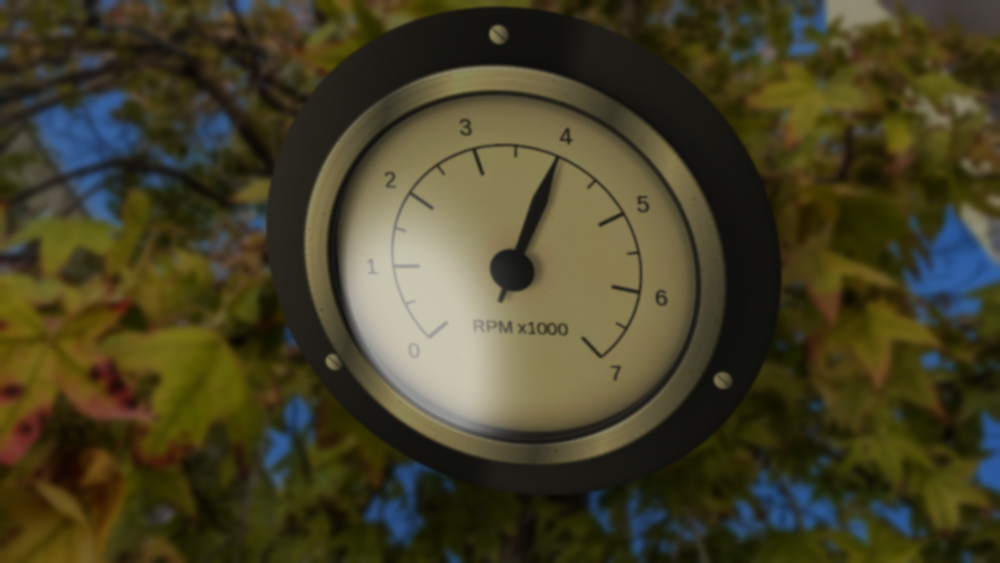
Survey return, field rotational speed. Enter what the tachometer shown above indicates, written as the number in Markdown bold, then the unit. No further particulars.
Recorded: **4000** rpm
